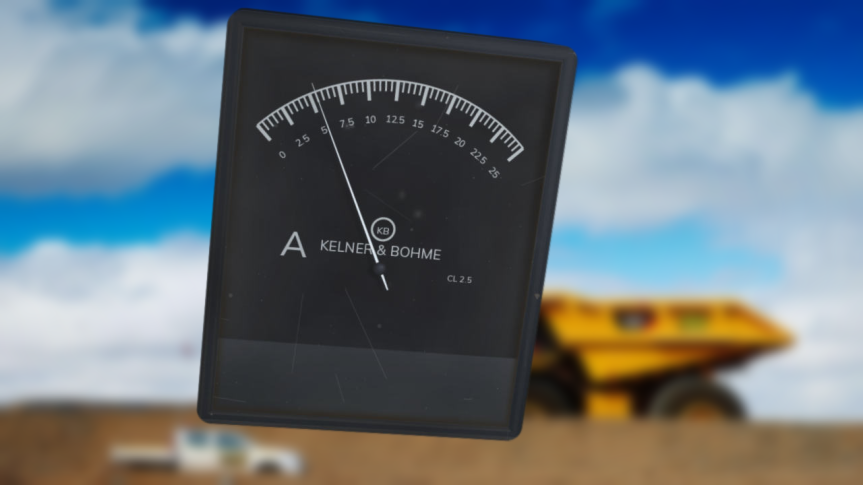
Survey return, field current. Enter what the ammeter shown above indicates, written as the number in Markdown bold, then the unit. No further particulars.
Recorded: **5.5** A
